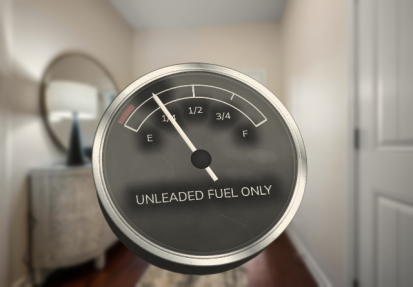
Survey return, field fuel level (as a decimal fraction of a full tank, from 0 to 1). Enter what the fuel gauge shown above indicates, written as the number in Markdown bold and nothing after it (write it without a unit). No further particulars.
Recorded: **0.25**
